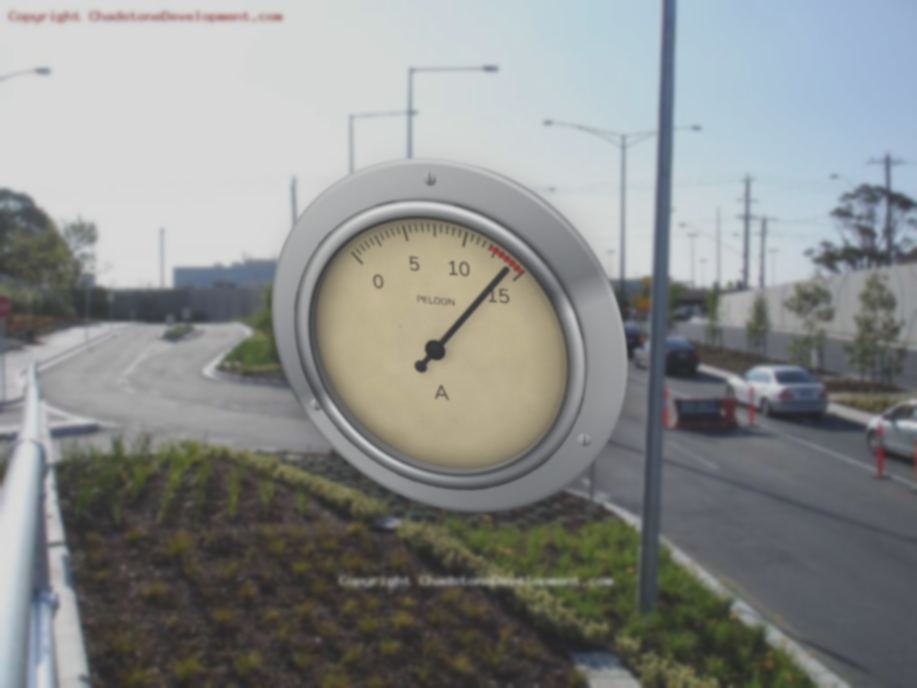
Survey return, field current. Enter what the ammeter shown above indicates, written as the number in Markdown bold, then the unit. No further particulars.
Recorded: **14** A
